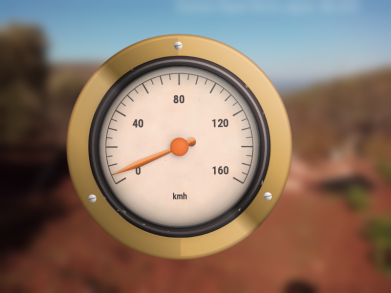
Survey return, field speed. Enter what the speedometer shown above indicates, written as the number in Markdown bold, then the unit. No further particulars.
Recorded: **5** km/h
